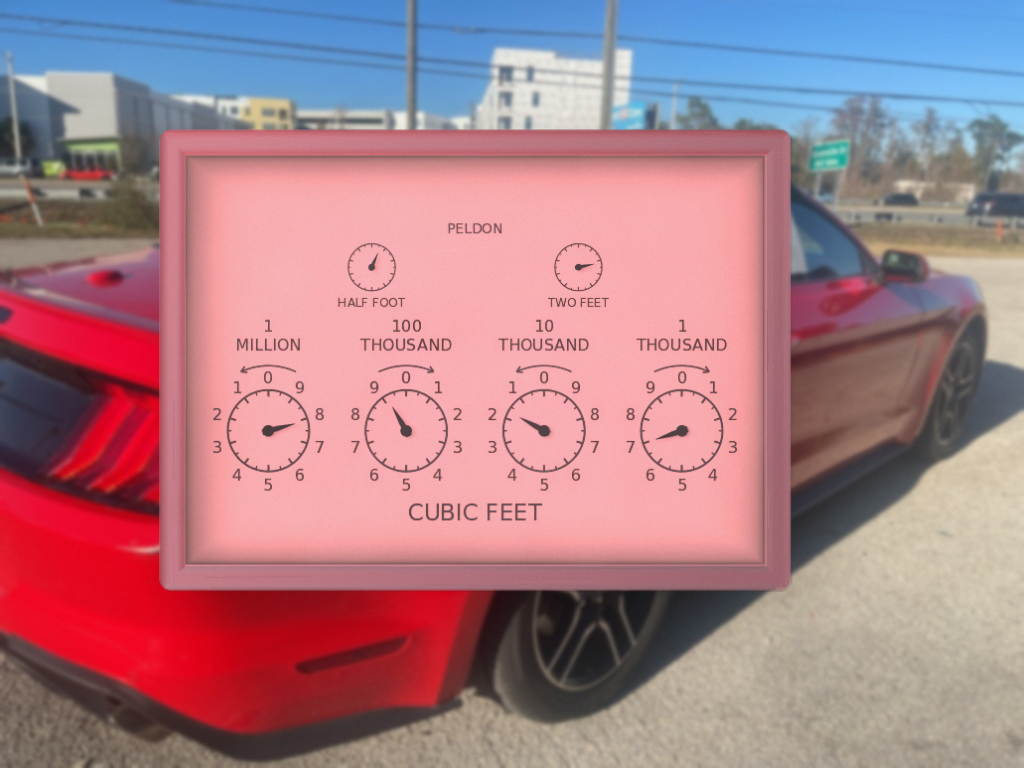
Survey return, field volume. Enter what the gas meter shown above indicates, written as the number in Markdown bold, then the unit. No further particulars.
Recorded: **791700** ft³
